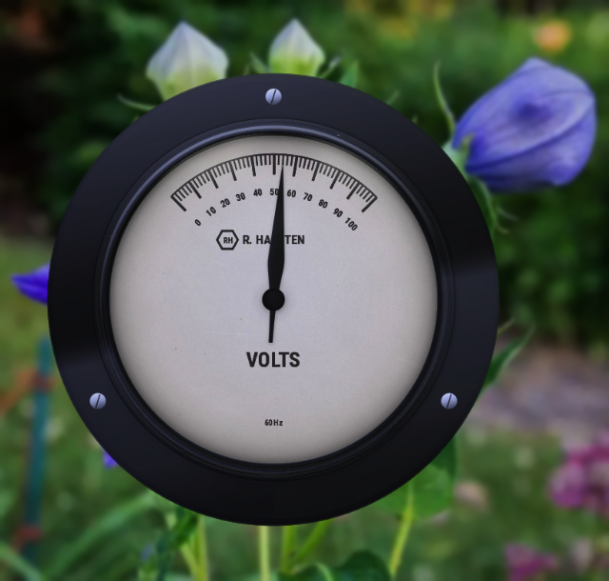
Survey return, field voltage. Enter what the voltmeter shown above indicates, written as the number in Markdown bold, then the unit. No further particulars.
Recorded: **54** V
